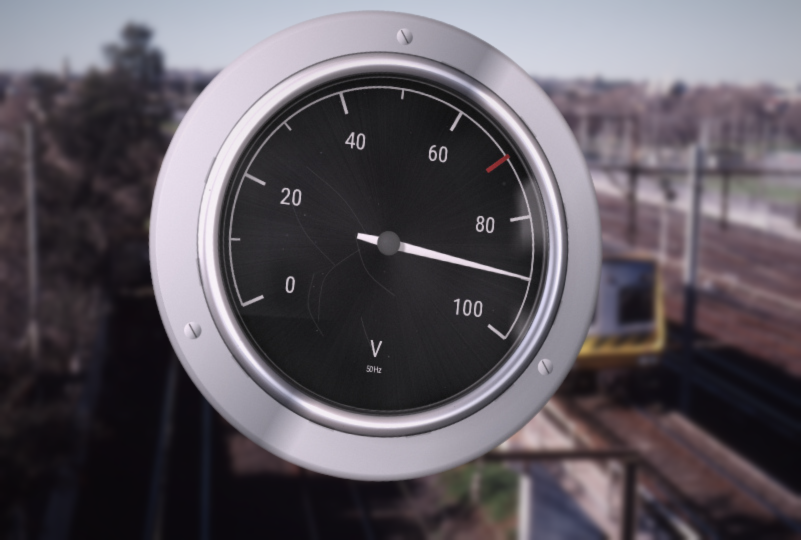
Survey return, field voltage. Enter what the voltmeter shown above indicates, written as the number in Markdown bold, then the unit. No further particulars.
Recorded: **90** V
